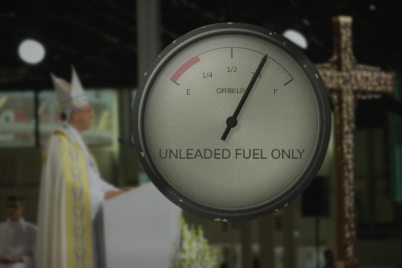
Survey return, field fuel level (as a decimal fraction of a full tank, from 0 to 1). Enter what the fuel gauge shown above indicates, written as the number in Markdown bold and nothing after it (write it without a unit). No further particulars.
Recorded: **0.75**
